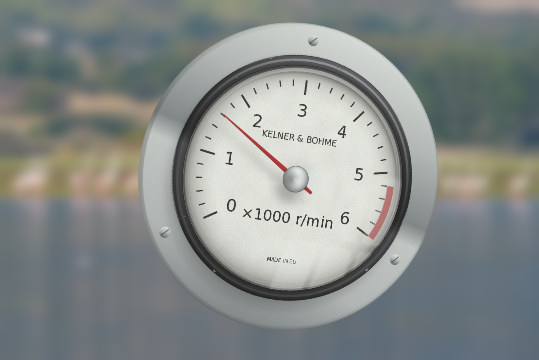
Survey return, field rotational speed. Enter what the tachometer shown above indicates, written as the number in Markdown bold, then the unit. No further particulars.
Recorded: **1600** rpm
